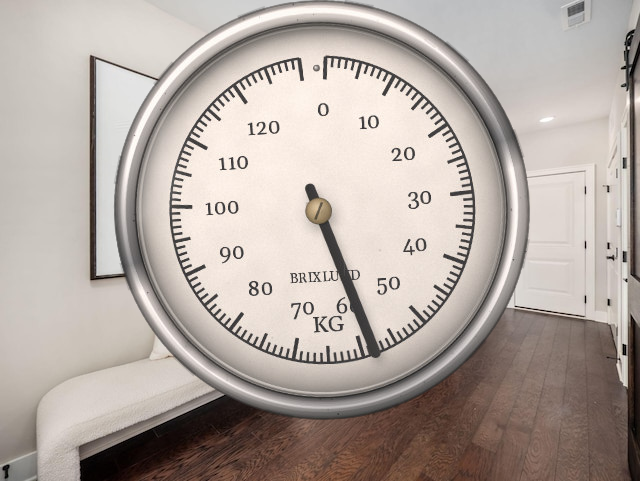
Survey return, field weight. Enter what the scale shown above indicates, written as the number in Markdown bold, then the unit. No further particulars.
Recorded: **58** kg
